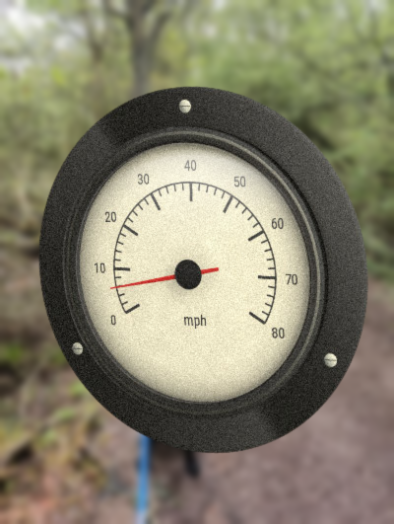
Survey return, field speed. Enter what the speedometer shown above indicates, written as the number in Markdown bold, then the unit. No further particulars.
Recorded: **6** mph
